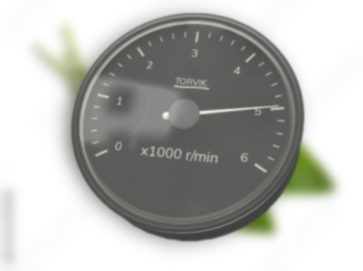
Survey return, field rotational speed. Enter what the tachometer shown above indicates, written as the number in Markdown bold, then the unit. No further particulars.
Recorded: **5000** rpm
